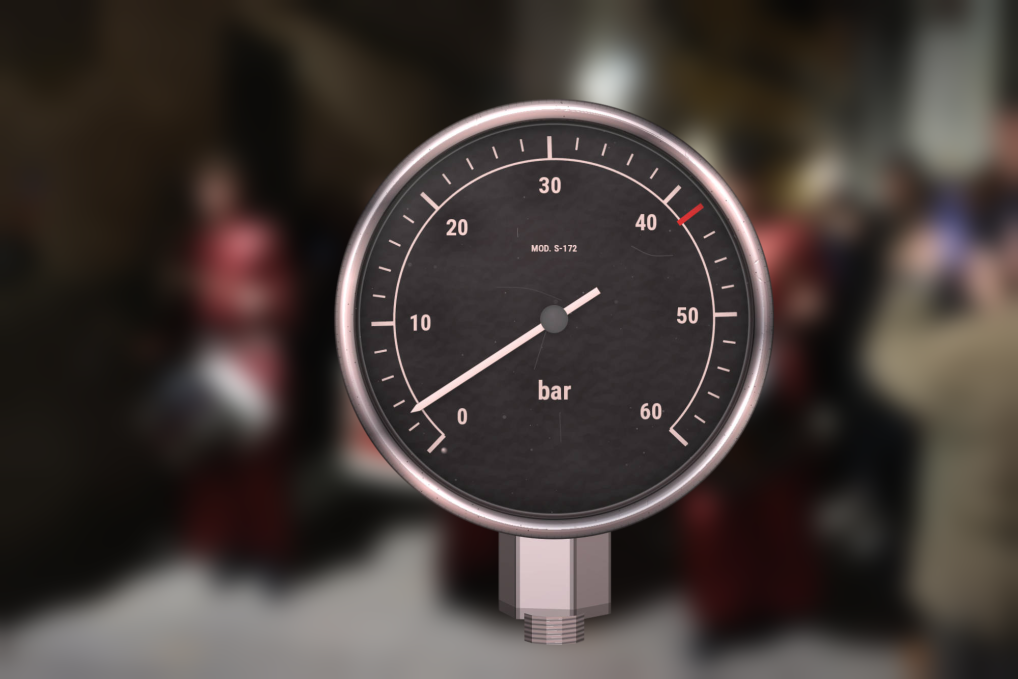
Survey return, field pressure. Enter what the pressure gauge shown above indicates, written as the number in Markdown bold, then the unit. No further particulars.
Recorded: **3** bar
